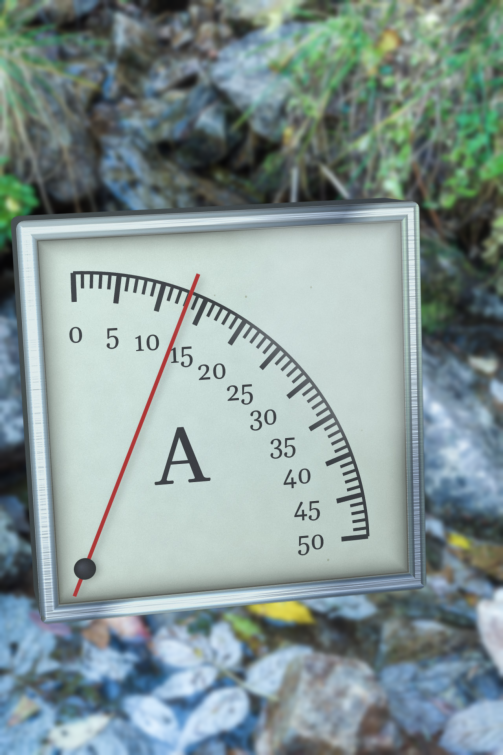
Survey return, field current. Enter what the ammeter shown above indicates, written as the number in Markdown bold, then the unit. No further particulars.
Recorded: **13** A
